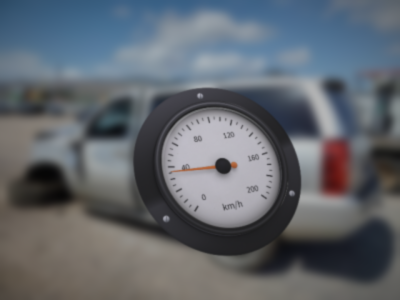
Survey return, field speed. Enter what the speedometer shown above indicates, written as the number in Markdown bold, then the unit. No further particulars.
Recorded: **35** km/h
